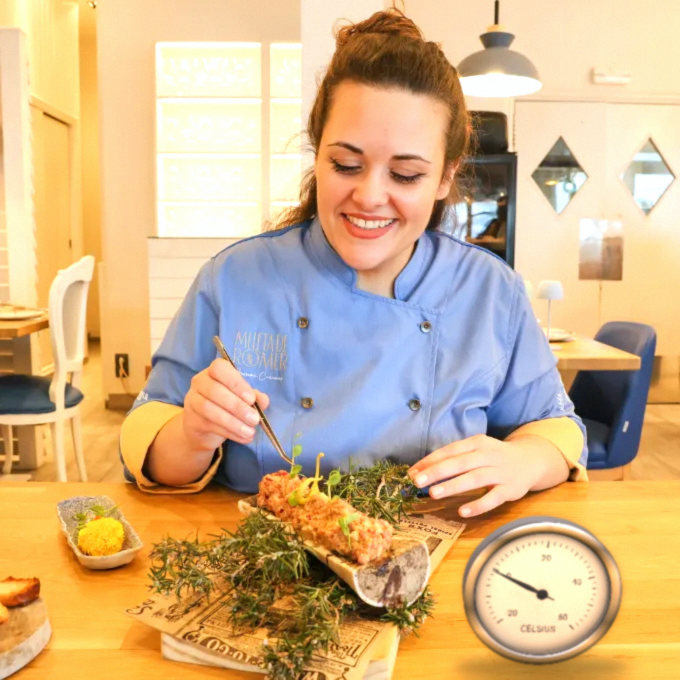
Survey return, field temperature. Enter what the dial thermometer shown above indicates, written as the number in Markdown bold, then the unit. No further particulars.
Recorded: **0** °C
